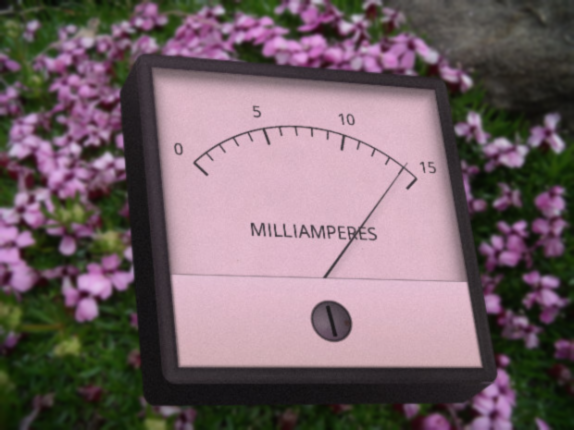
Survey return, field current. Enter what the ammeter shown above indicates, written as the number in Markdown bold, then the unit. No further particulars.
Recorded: **14** mA
